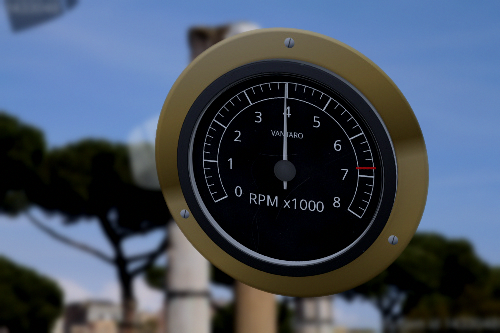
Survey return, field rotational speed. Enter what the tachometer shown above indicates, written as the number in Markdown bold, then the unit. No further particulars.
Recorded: **4000** rpm
